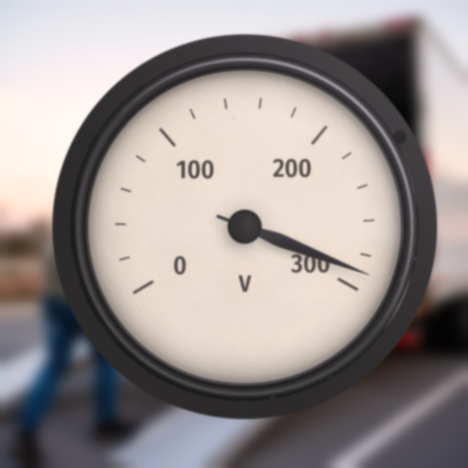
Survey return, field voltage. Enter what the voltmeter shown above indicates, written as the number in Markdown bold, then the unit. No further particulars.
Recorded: **290** V
